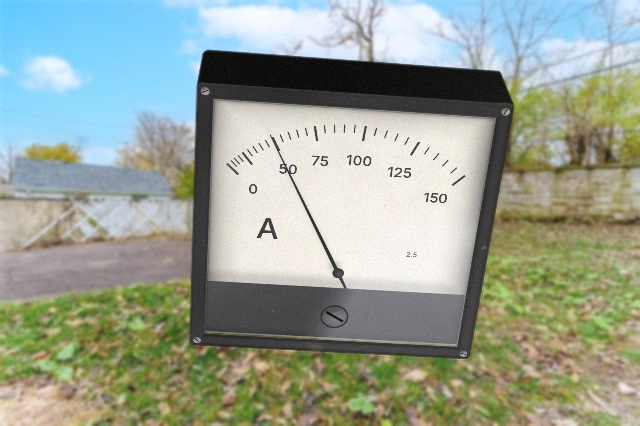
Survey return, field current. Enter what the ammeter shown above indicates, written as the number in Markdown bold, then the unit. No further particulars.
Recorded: **50** A
